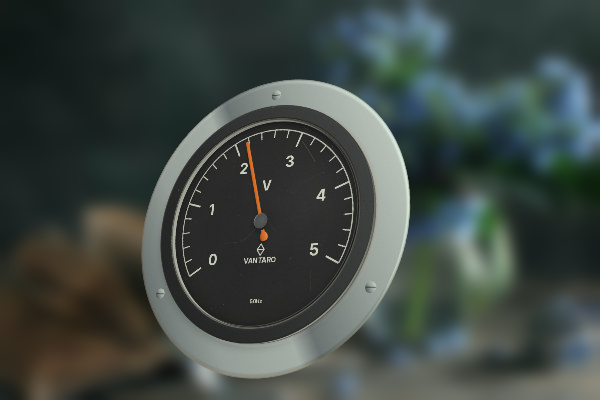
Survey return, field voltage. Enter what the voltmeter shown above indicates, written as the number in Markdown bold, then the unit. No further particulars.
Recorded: **2.2** V
